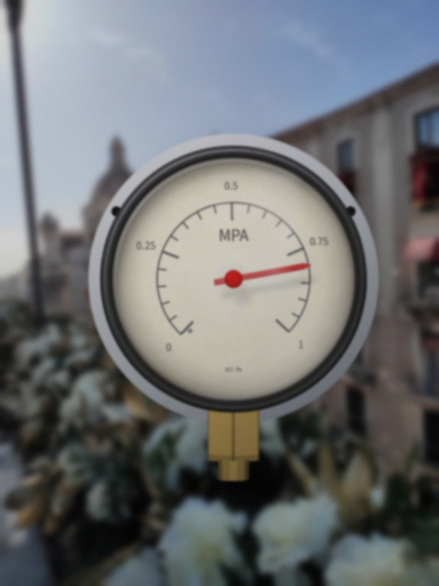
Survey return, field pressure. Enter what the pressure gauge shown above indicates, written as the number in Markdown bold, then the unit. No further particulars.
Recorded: **0.8** MPa
